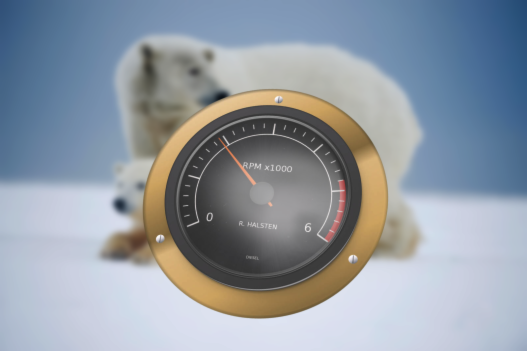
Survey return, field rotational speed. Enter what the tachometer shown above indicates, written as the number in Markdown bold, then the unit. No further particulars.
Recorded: **1900** rpm
